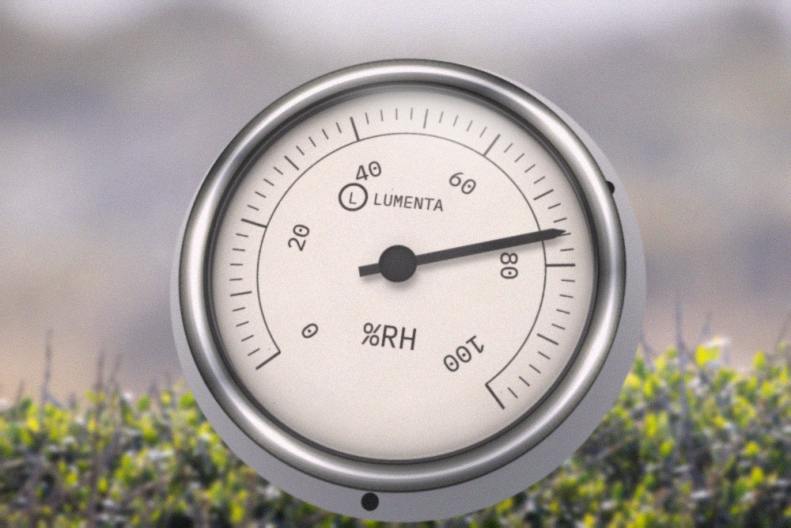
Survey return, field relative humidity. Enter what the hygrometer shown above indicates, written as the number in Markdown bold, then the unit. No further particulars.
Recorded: **76** %
